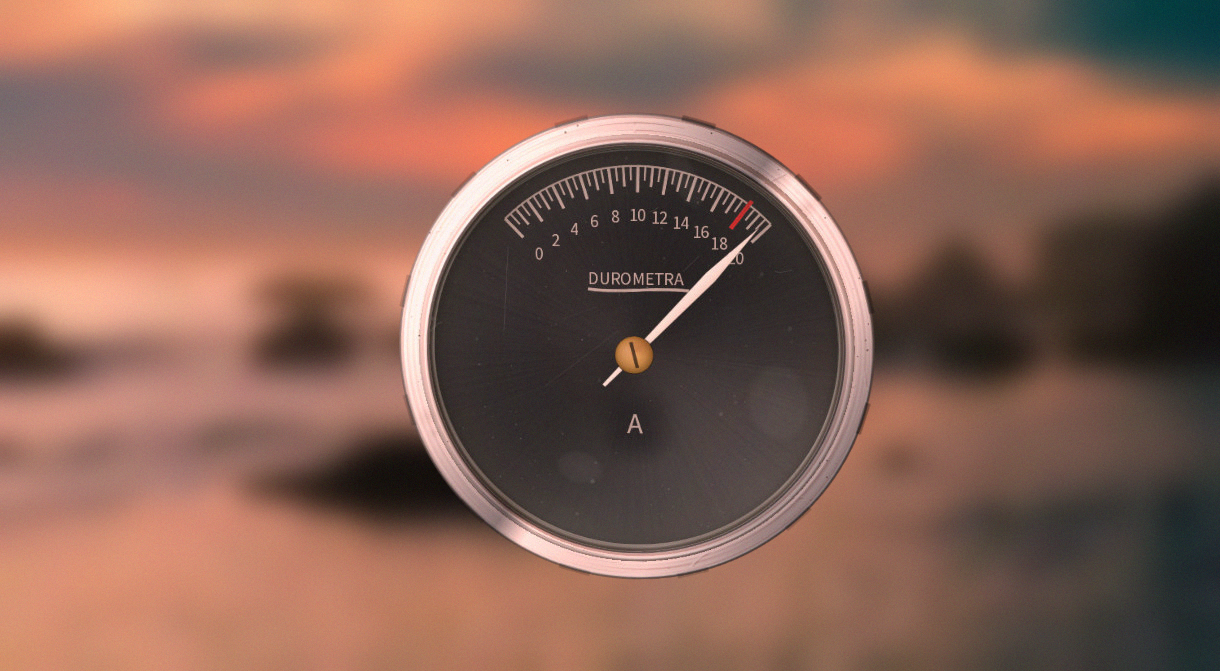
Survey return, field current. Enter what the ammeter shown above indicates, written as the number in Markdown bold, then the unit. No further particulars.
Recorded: **19.5** A
